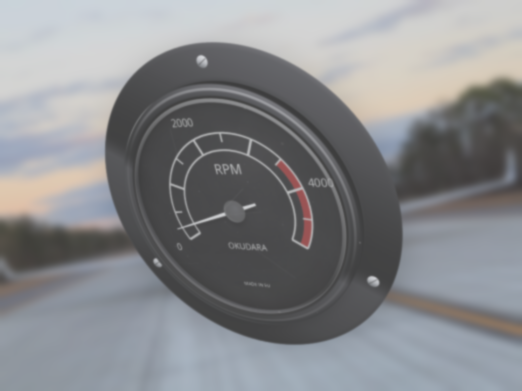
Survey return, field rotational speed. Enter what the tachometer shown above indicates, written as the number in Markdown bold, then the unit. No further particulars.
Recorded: **250** rpm
